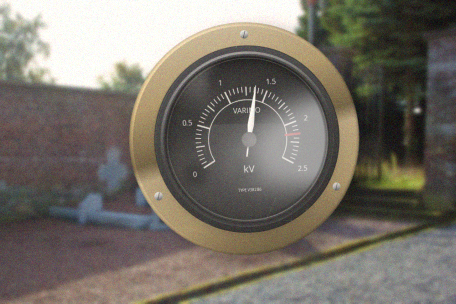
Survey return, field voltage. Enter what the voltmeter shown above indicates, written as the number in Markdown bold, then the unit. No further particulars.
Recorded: **1.35** kV
